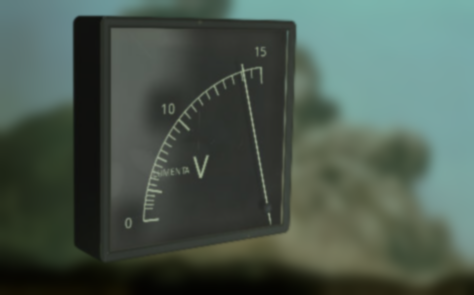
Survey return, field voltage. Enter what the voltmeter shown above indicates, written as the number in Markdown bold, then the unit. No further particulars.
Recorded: **14** V
